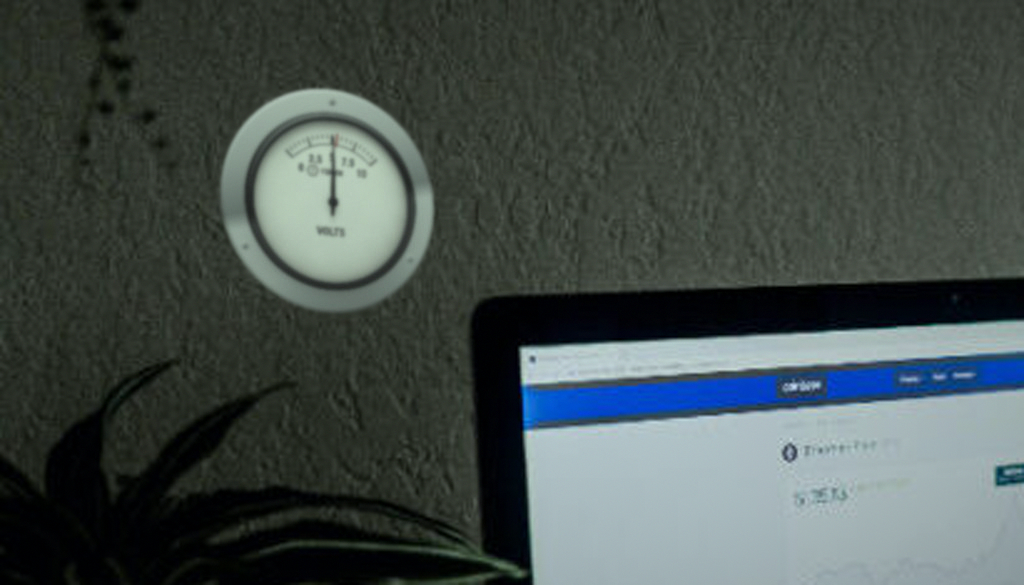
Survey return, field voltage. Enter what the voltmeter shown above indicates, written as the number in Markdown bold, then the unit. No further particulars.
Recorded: **5** V
